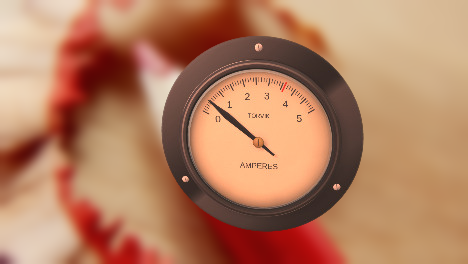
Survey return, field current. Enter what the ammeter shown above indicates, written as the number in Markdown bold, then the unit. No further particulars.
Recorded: **0.5** A
